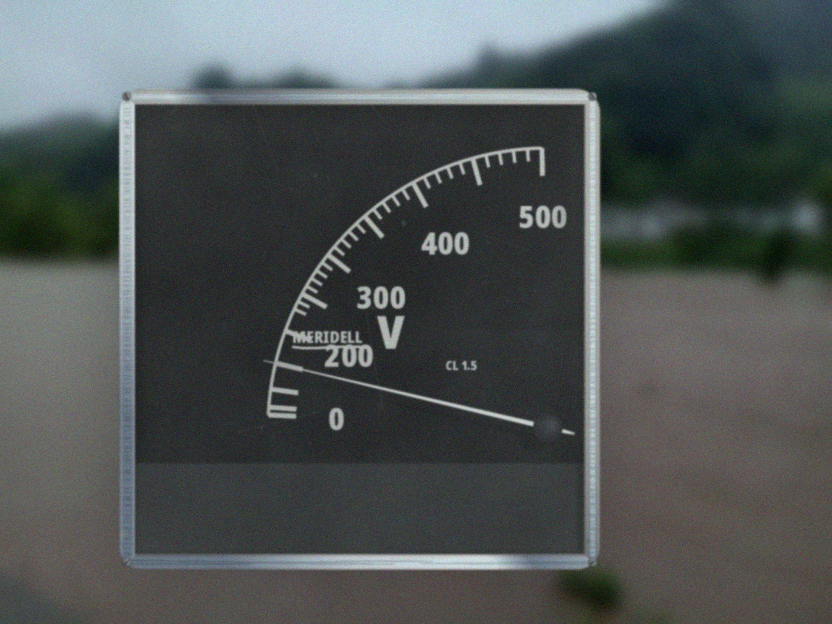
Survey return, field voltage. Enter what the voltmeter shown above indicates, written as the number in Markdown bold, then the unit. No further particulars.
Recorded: **150** V
